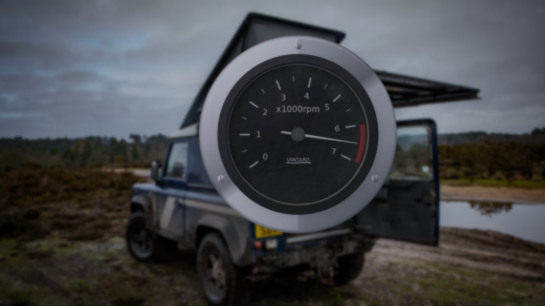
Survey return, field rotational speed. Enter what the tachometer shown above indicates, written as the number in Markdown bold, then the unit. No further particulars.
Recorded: **6500** rpm
